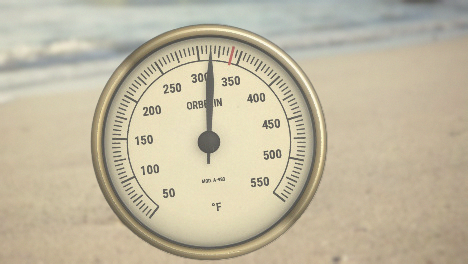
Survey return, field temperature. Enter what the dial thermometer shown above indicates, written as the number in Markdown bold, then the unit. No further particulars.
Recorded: **315** °F
